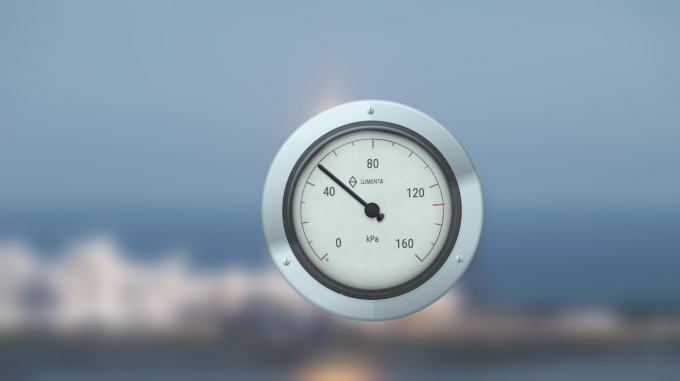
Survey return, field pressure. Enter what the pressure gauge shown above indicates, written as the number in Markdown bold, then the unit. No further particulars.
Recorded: **50** kPa
